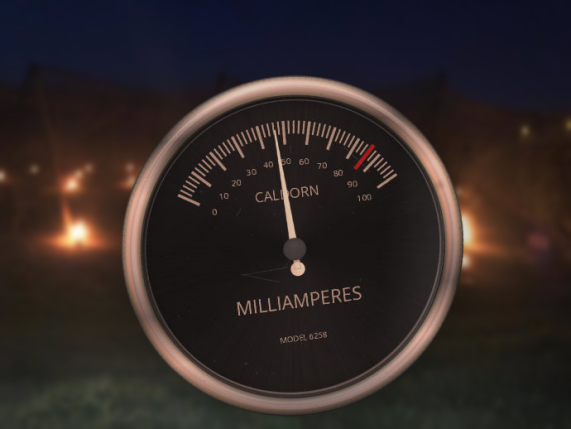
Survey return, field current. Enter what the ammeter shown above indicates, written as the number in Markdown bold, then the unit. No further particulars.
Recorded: **46** mA
